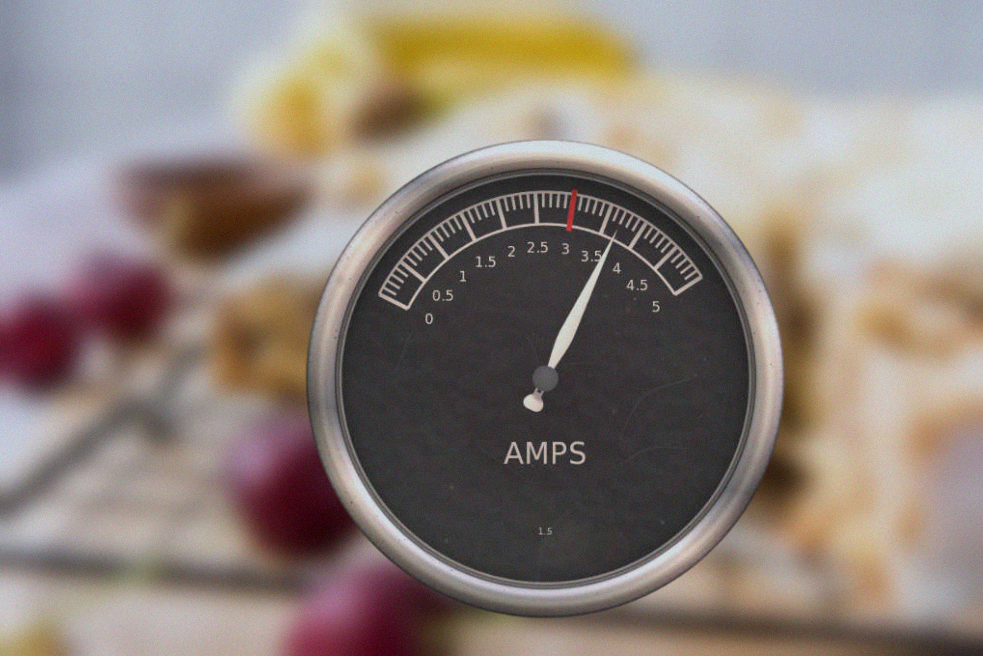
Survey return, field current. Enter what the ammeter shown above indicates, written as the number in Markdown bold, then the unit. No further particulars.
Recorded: **3.7** A
